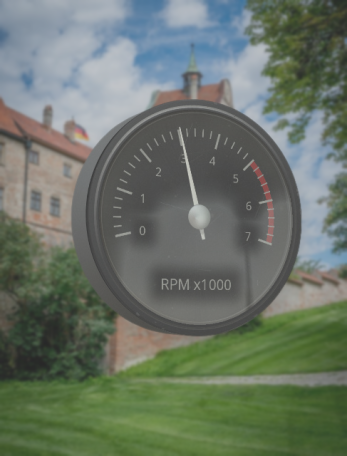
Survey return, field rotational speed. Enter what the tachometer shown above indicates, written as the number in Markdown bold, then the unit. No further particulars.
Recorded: **3000** rpm
